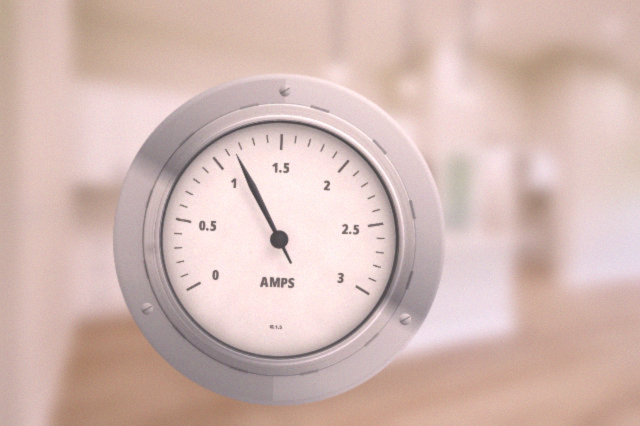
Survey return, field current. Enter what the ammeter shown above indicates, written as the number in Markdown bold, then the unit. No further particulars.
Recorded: **1.15** A
